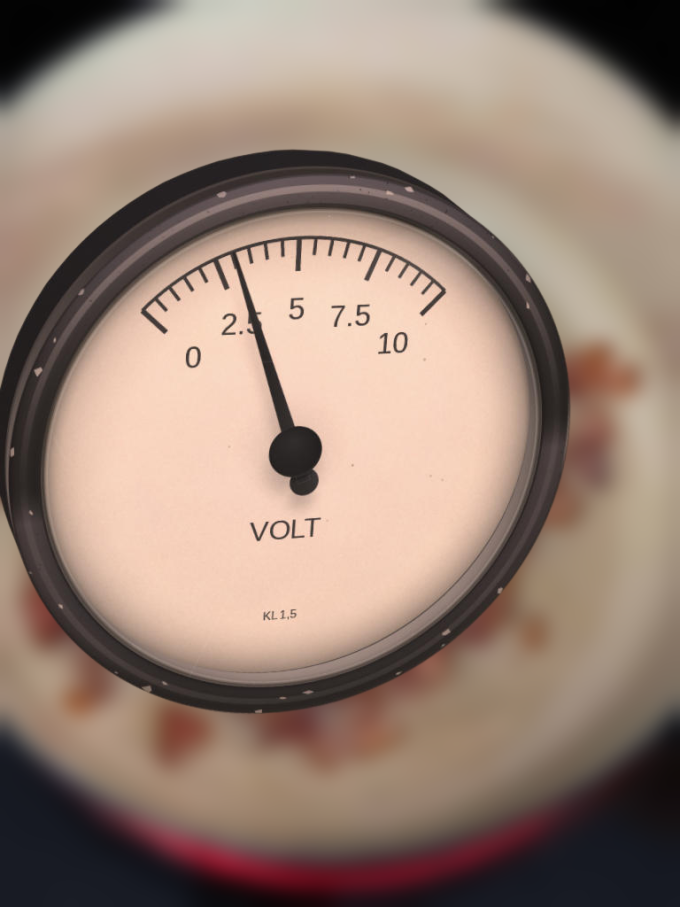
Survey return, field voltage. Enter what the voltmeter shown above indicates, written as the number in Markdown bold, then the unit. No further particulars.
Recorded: **3** V
